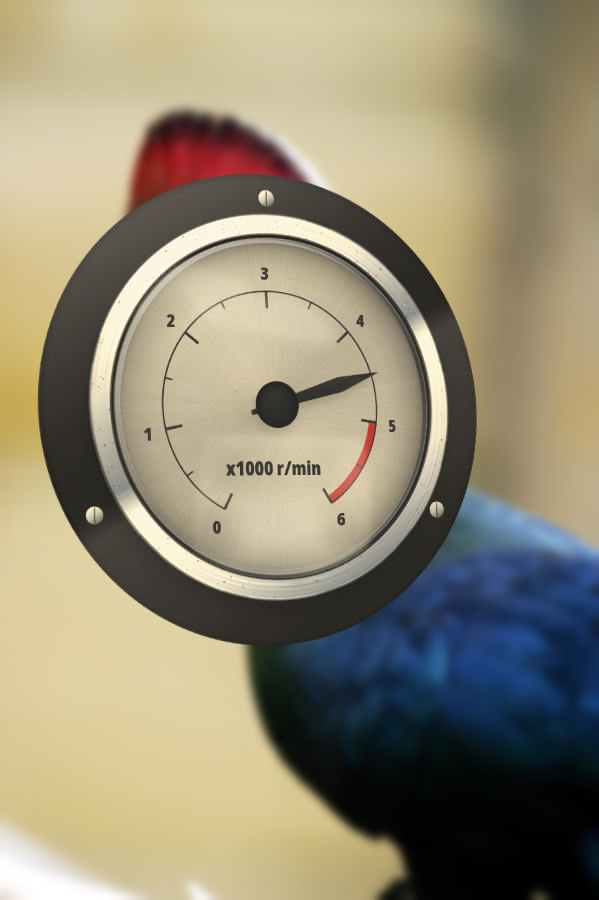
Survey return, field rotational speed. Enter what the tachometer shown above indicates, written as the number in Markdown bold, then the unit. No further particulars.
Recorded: **4500** rpm
